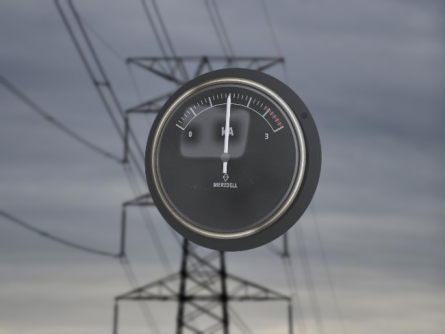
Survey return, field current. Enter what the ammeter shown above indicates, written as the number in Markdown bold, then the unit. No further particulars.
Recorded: **1.5** kA
